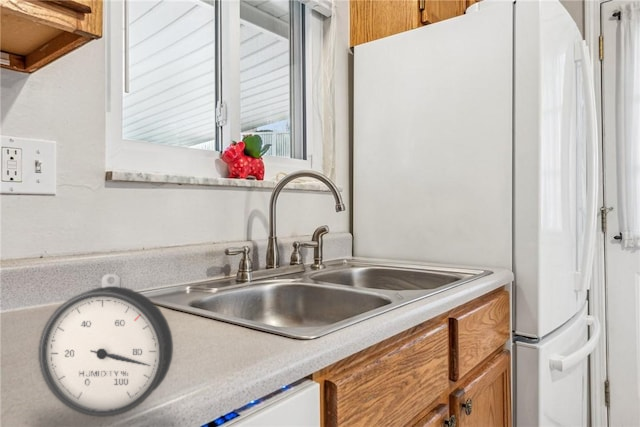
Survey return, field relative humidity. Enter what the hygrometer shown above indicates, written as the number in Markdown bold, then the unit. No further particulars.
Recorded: **85** %
